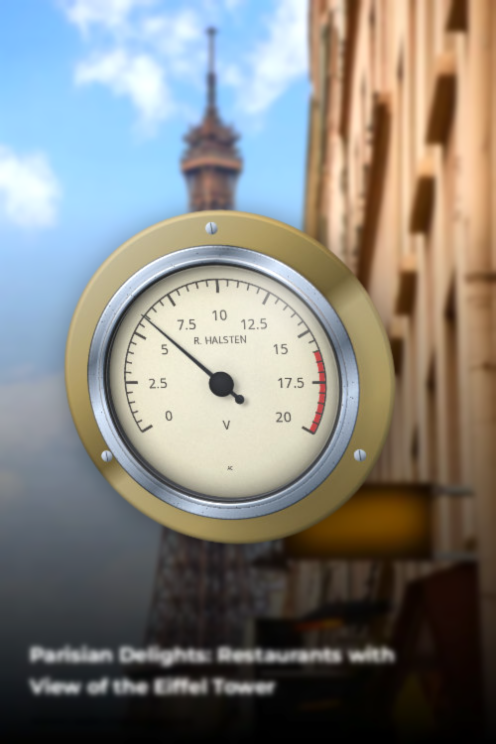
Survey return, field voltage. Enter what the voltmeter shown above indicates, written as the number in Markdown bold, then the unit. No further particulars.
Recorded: **6** V
